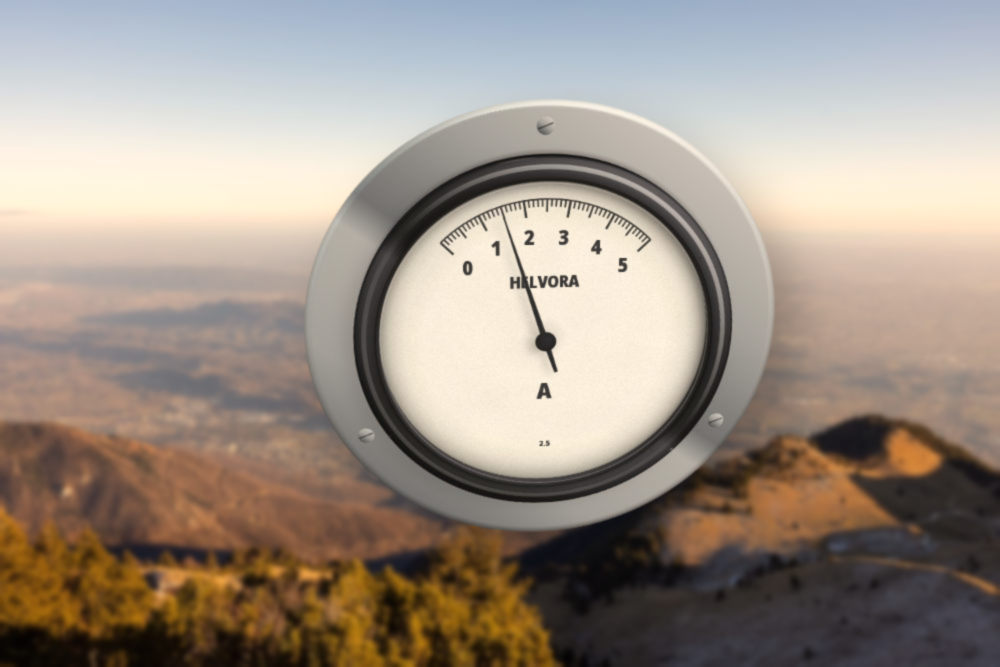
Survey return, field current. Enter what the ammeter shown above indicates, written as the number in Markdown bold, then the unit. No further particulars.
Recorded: **1.5** A
